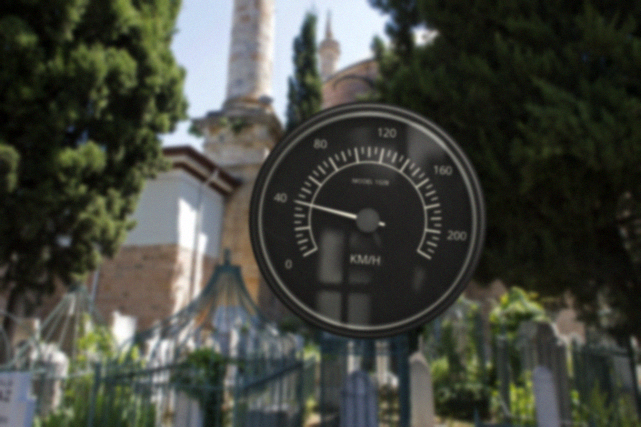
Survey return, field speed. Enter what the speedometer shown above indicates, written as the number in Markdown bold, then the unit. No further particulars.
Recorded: **40** km/h
